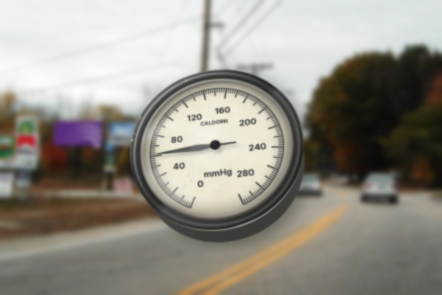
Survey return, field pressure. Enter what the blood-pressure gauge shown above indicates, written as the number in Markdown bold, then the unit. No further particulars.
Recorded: **60** mmHg
